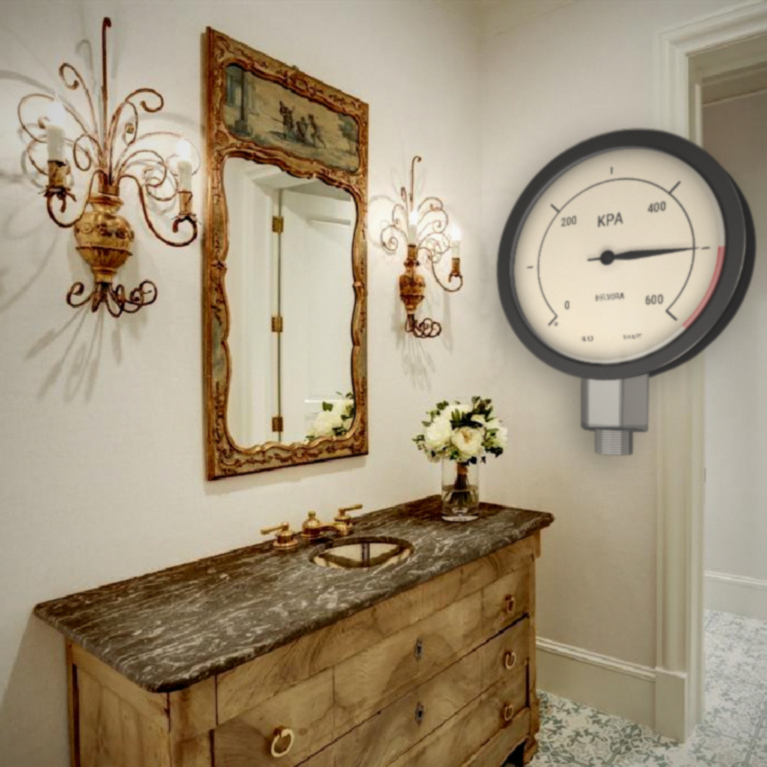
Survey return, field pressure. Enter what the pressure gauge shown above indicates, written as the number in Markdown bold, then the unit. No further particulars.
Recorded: **500** kPa
